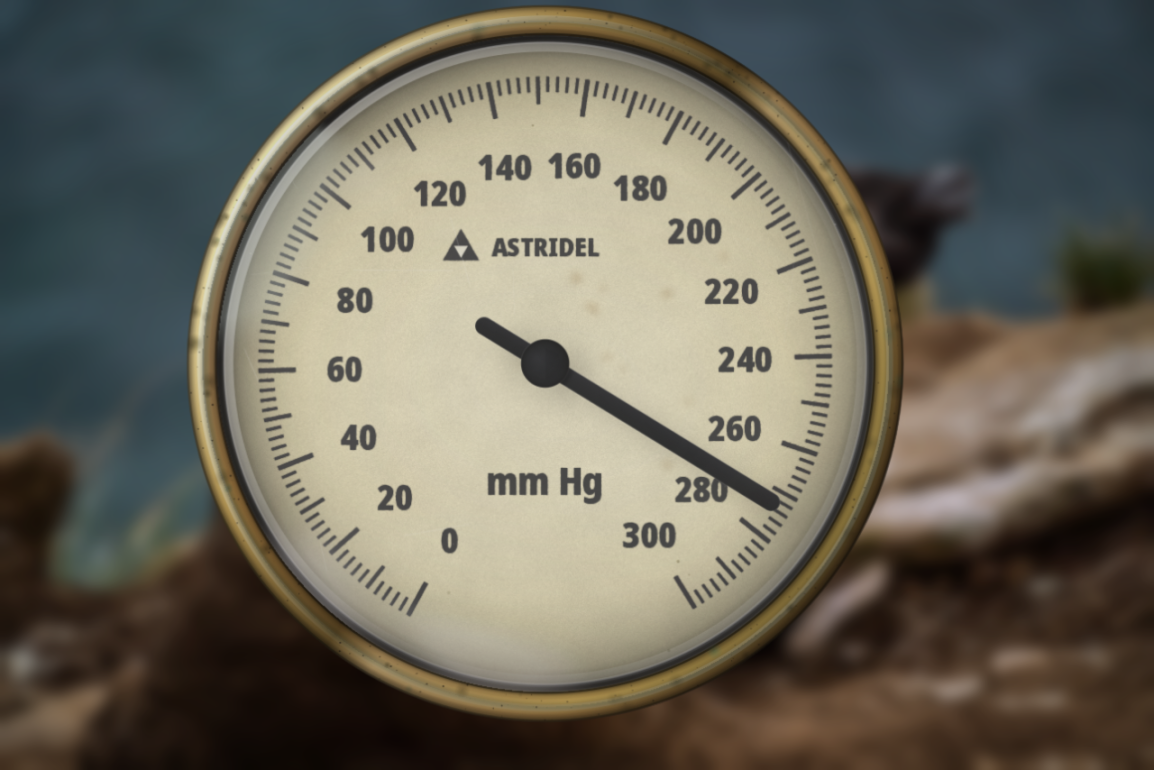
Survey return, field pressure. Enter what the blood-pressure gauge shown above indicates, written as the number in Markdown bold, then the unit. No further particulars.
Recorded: **273** mmHg
